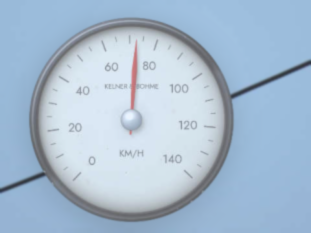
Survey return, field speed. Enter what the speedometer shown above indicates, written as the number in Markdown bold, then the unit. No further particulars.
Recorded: **72.5** km/h
